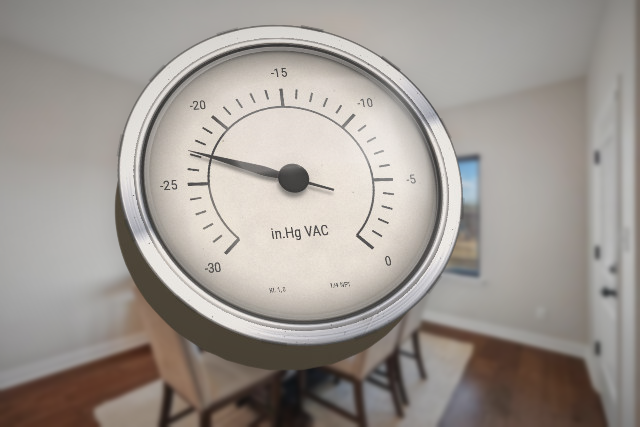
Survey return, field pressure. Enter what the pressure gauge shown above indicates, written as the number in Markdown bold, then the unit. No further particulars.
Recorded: **-23** inHg
